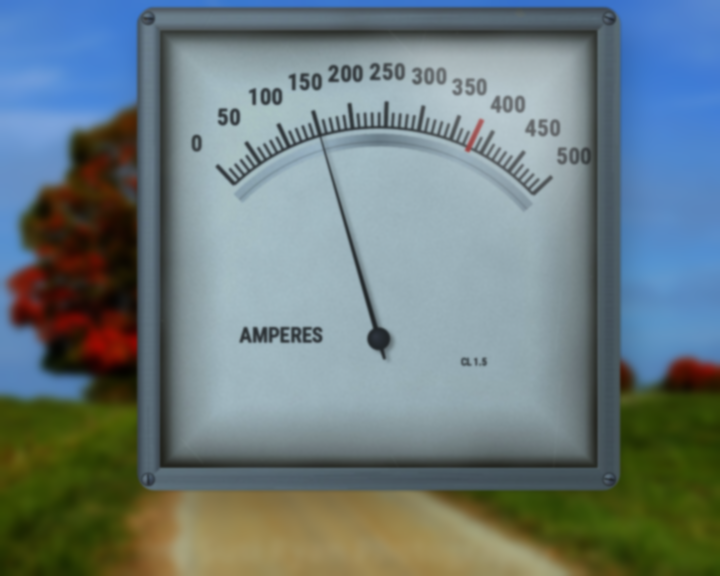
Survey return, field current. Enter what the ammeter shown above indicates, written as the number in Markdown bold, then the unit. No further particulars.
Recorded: **150** A
